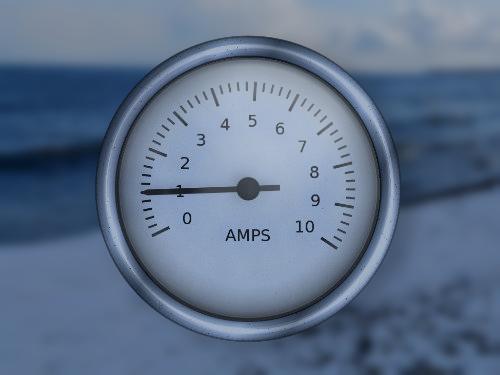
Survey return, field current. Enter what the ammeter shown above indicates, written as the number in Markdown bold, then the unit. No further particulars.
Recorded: **1** A
